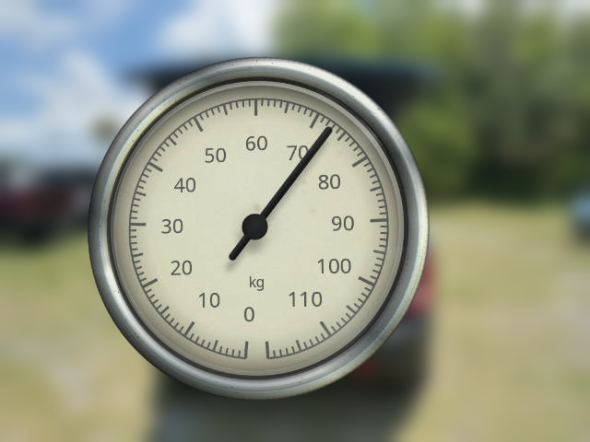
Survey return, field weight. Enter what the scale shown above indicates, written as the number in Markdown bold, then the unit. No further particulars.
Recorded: **73** kg
